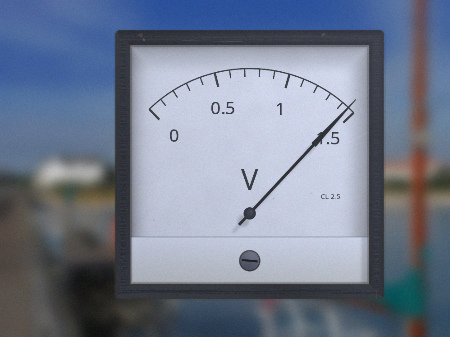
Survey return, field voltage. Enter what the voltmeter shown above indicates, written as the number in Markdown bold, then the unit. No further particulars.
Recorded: **1.45** V
